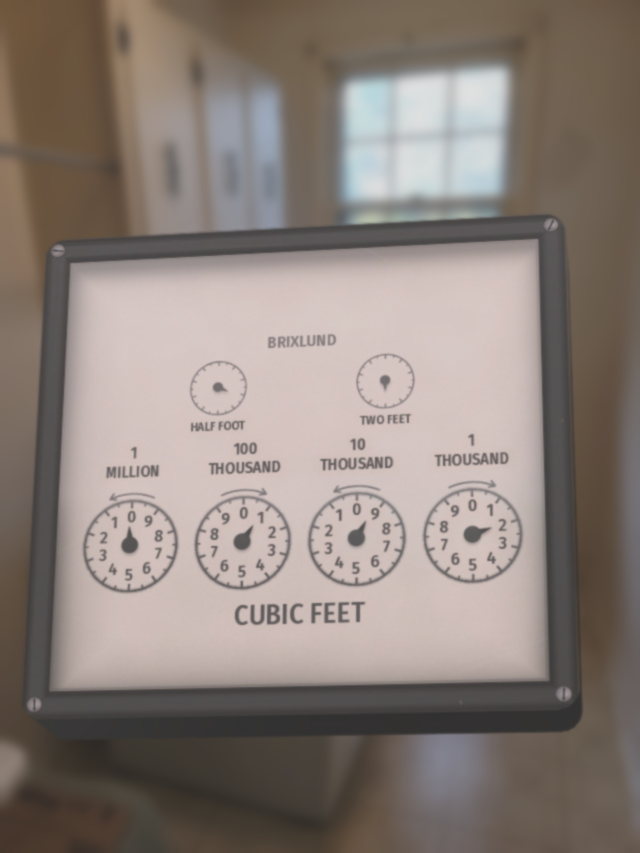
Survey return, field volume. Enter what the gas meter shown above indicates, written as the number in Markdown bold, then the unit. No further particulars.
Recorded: **9200** ft³
